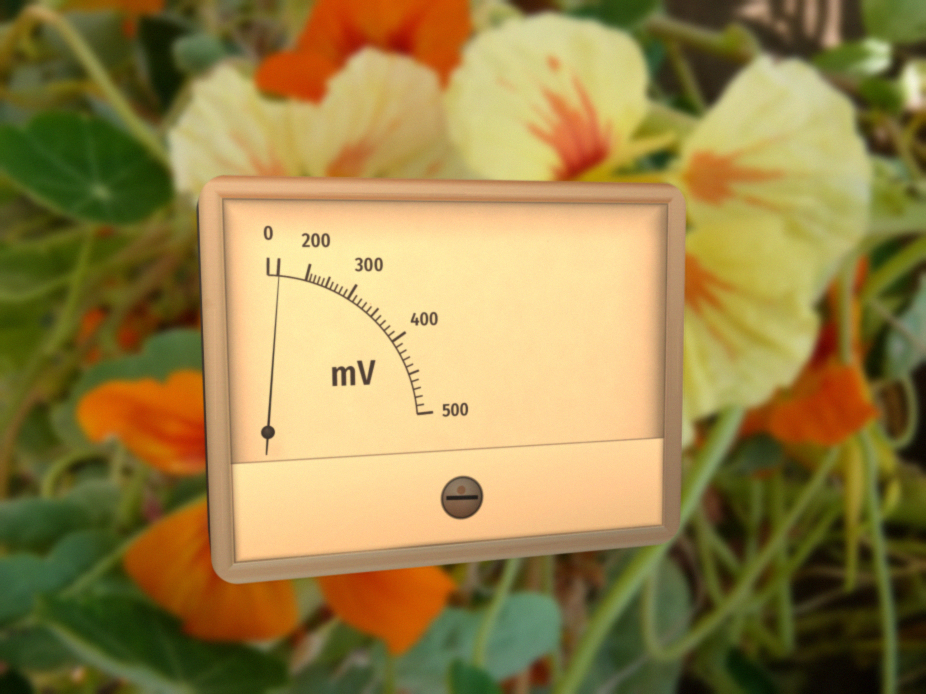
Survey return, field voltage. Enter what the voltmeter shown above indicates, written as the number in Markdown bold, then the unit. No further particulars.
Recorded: **100** mV
